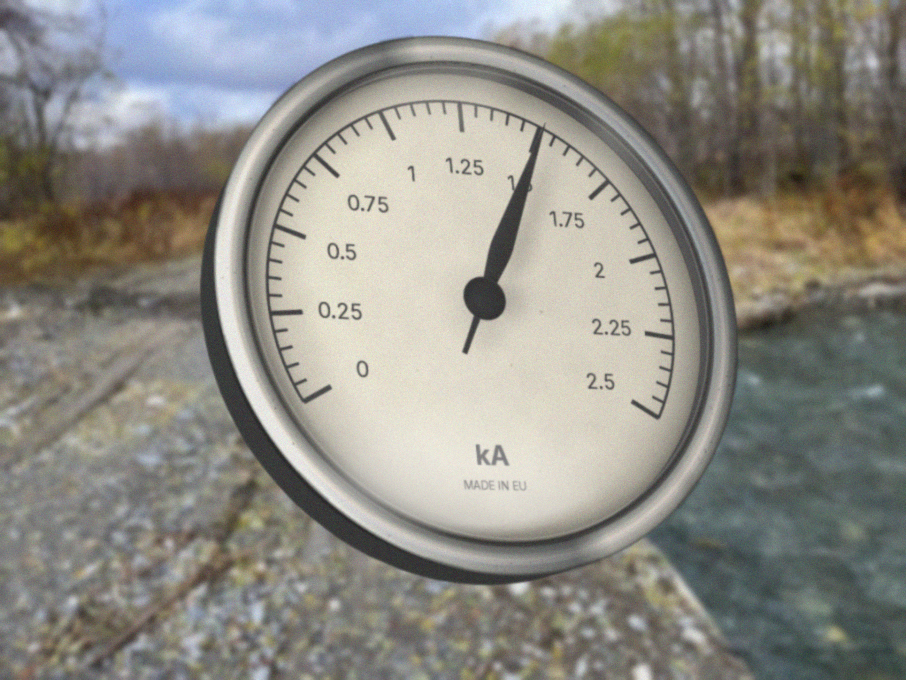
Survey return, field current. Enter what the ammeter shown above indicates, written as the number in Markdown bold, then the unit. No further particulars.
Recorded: **1.5** kA
